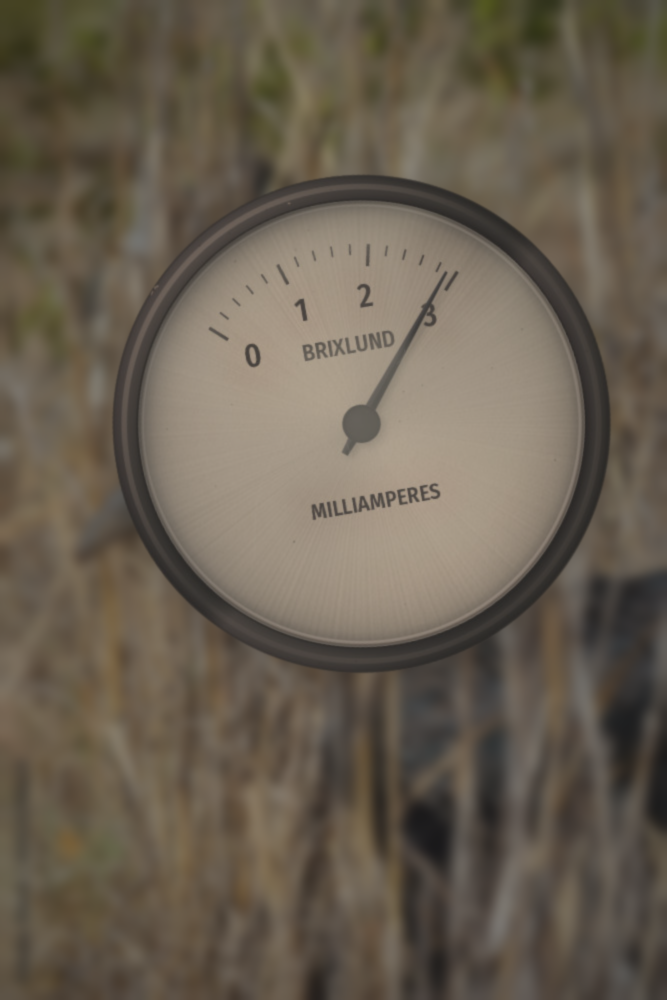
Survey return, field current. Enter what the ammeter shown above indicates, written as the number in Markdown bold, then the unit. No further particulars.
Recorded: **2.9** mA
